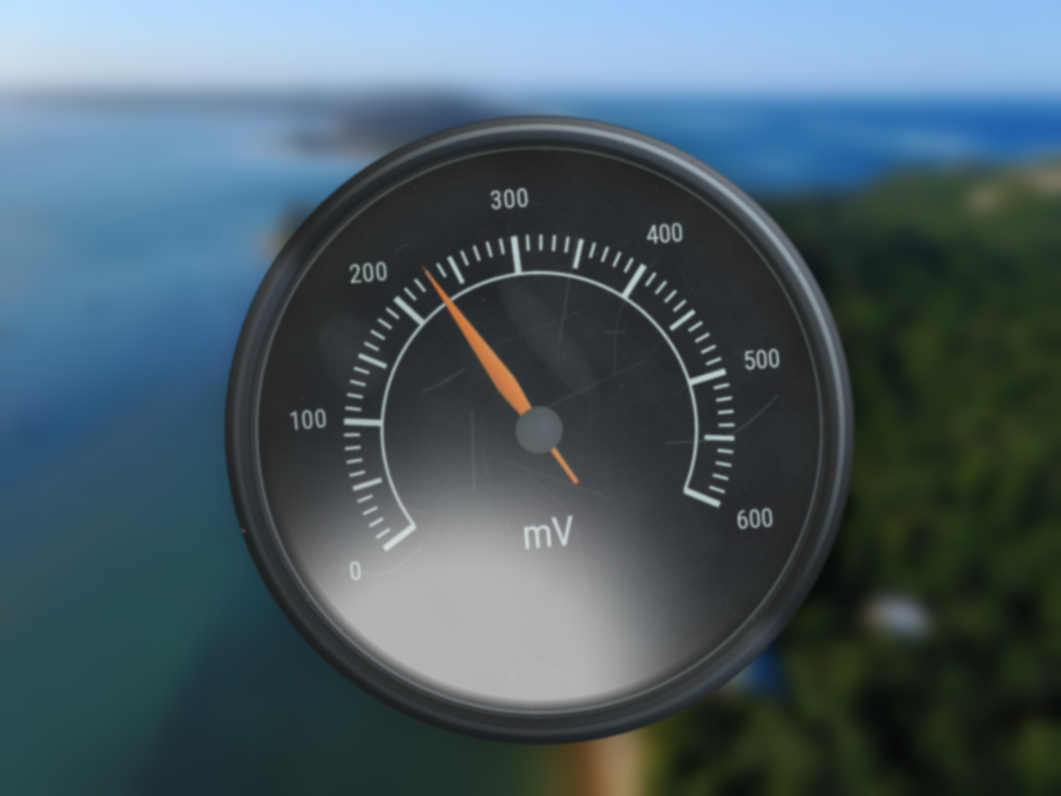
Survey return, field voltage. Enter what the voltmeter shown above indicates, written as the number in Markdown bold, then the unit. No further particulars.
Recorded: **230** mV
